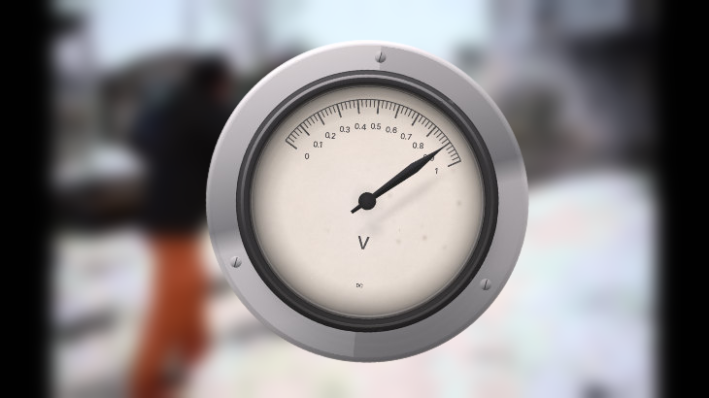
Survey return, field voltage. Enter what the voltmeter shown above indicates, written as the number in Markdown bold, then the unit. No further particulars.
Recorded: **0.9** V
